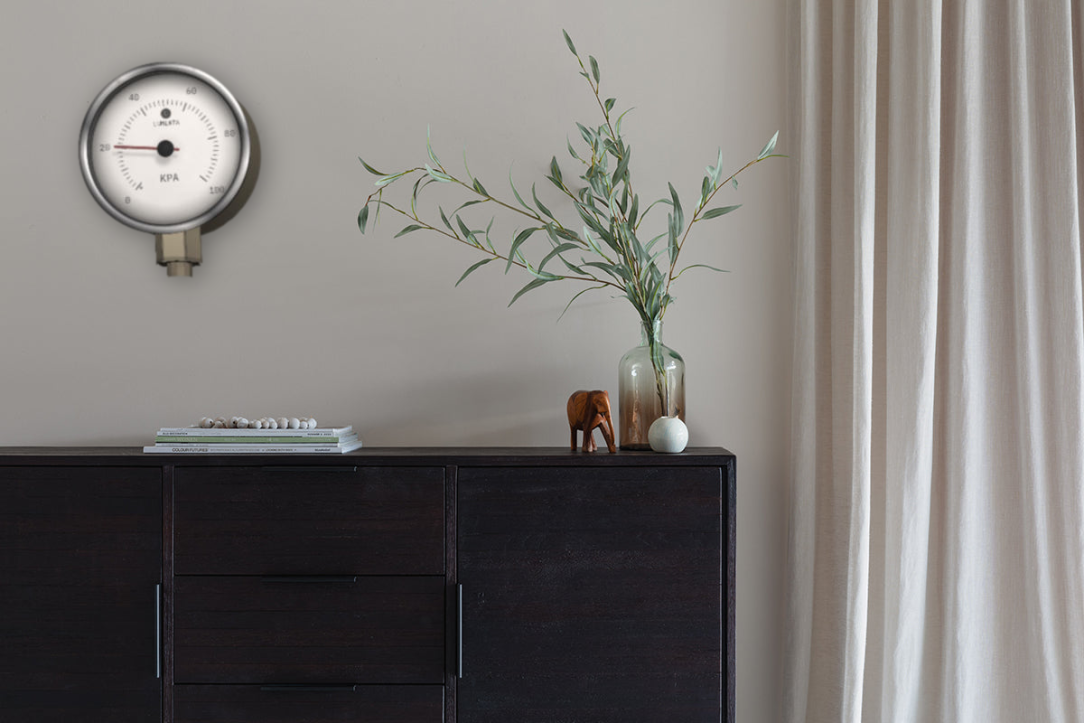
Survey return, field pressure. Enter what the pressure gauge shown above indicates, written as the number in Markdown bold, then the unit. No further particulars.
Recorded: **20** kPa
